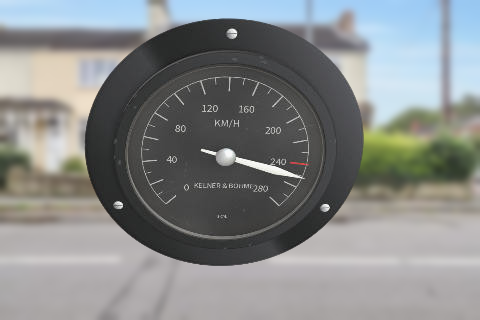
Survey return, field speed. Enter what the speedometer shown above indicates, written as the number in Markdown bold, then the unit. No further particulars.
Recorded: **250** km/h
